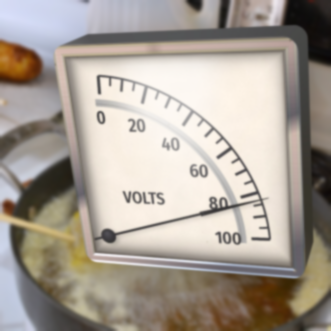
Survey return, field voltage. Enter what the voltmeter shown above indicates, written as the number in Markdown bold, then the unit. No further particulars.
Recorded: **82.5** V
